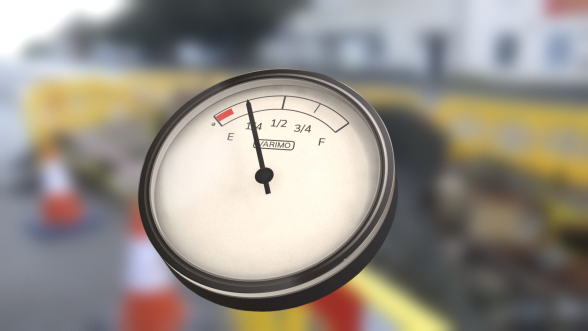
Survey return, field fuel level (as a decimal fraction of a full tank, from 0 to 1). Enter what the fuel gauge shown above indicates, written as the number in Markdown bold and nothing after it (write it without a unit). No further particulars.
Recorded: **0.25**
